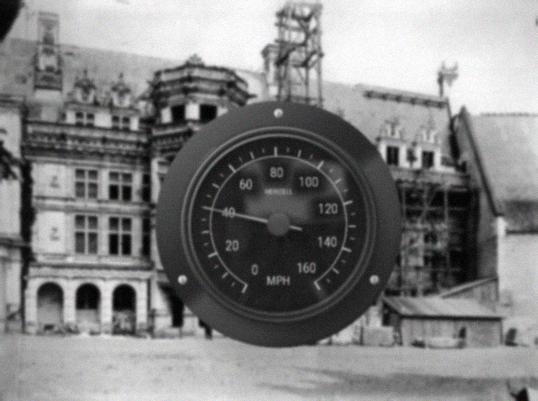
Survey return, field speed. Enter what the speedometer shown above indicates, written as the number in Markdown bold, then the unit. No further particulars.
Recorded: **40** mph
